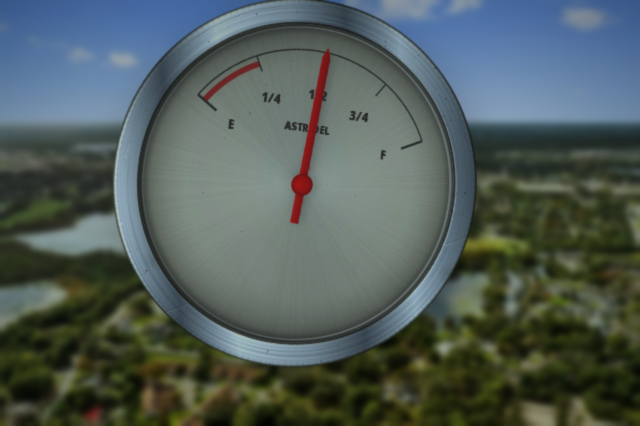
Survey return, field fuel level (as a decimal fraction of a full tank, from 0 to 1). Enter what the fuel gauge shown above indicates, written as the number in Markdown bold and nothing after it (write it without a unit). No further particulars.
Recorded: **0.5**
